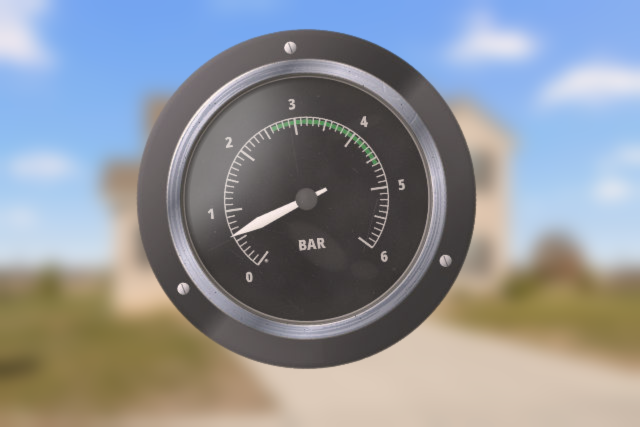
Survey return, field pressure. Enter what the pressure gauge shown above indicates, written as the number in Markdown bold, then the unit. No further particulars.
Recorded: **0.6** bar
